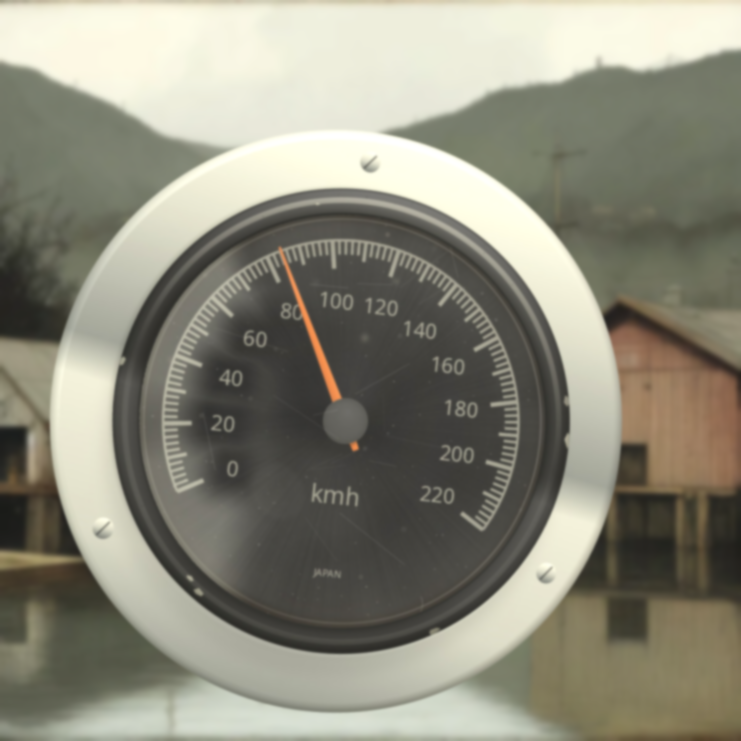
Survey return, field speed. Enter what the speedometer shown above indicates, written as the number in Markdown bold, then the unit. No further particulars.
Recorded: **84** km/h
